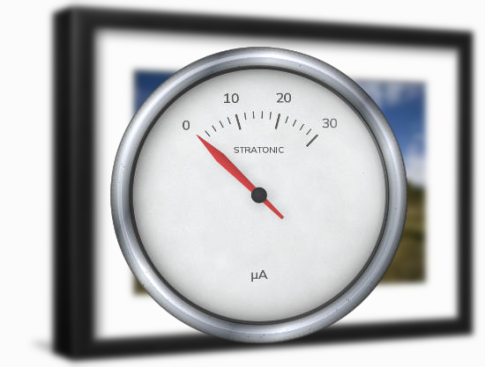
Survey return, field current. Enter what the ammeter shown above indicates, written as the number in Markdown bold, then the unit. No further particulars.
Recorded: **0** µA
